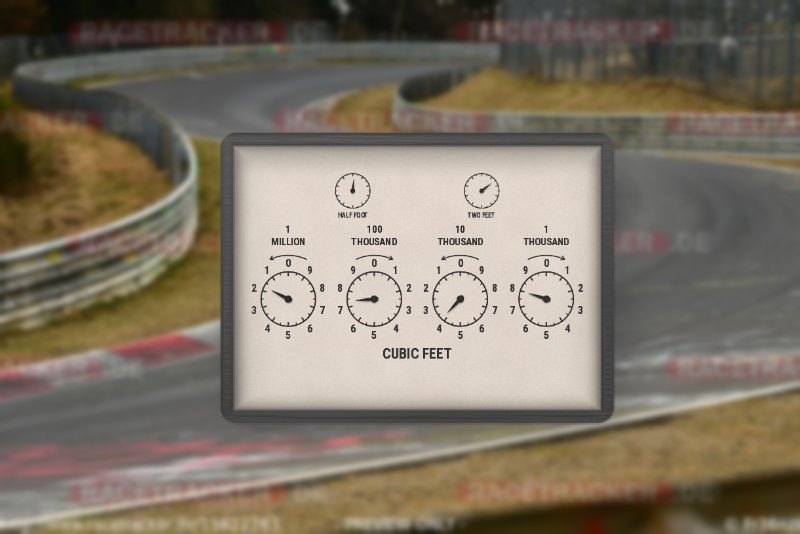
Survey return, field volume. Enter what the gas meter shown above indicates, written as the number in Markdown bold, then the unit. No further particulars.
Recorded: **173800** ft³
